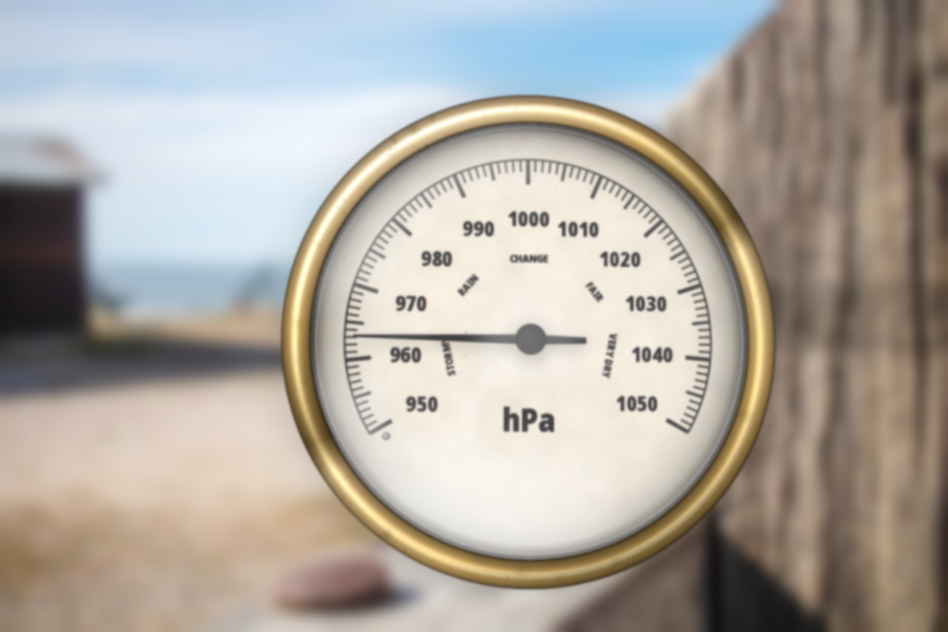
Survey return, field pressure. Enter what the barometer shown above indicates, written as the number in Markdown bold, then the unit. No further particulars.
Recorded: **963** hPa
